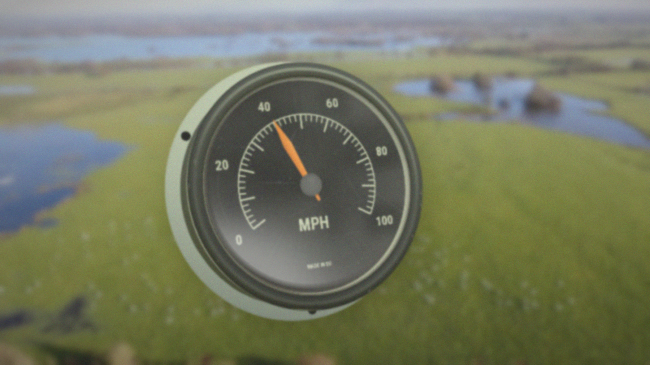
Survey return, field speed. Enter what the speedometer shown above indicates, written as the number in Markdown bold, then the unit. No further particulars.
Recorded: **40** mph
